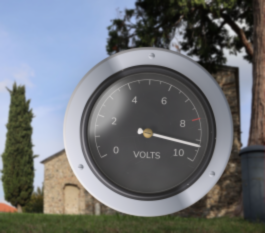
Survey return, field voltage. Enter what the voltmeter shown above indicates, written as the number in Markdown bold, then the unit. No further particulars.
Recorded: **9.25** V
